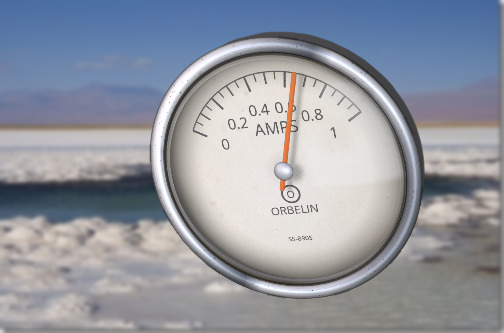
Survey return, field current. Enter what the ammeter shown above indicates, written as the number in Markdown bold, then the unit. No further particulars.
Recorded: **0.65** A
